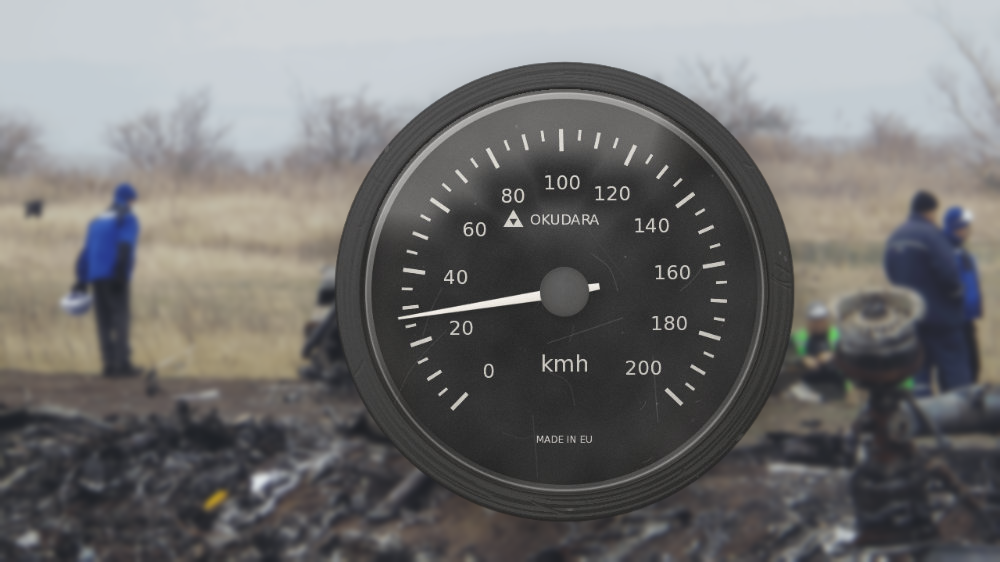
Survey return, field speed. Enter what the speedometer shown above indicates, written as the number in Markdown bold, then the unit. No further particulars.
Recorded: **27.5** km/h
